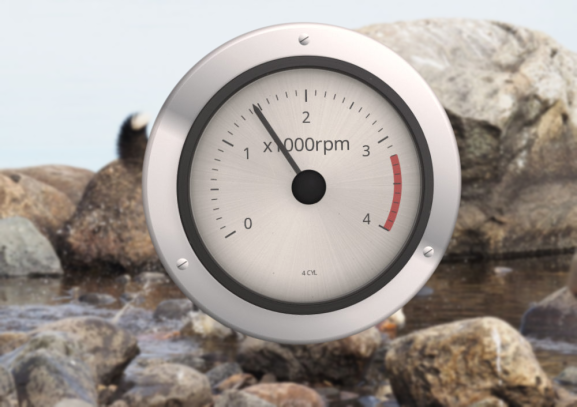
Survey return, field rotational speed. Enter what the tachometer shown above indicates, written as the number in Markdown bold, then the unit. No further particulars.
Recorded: **1450** rpm
